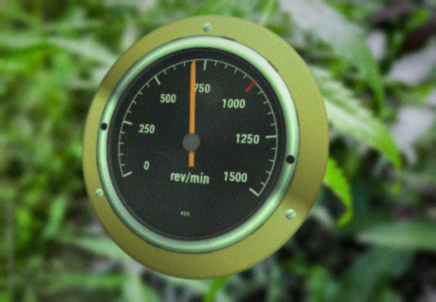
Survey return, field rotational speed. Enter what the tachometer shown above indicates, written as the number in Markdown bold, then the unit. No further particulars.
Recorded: **700** rpm
